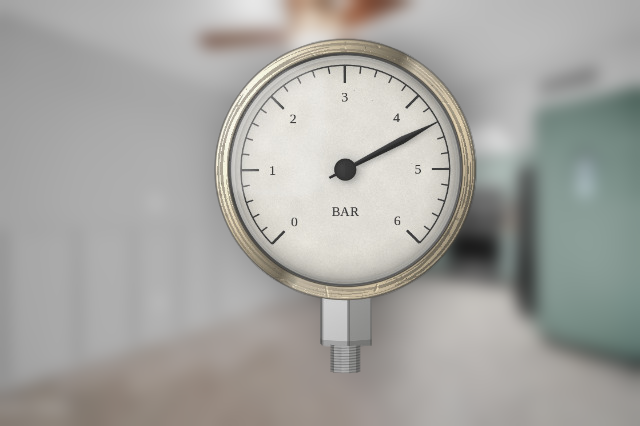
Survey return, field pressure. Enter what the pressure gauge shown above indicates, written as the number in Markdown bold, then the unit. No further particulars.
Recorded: **4.4** bar
